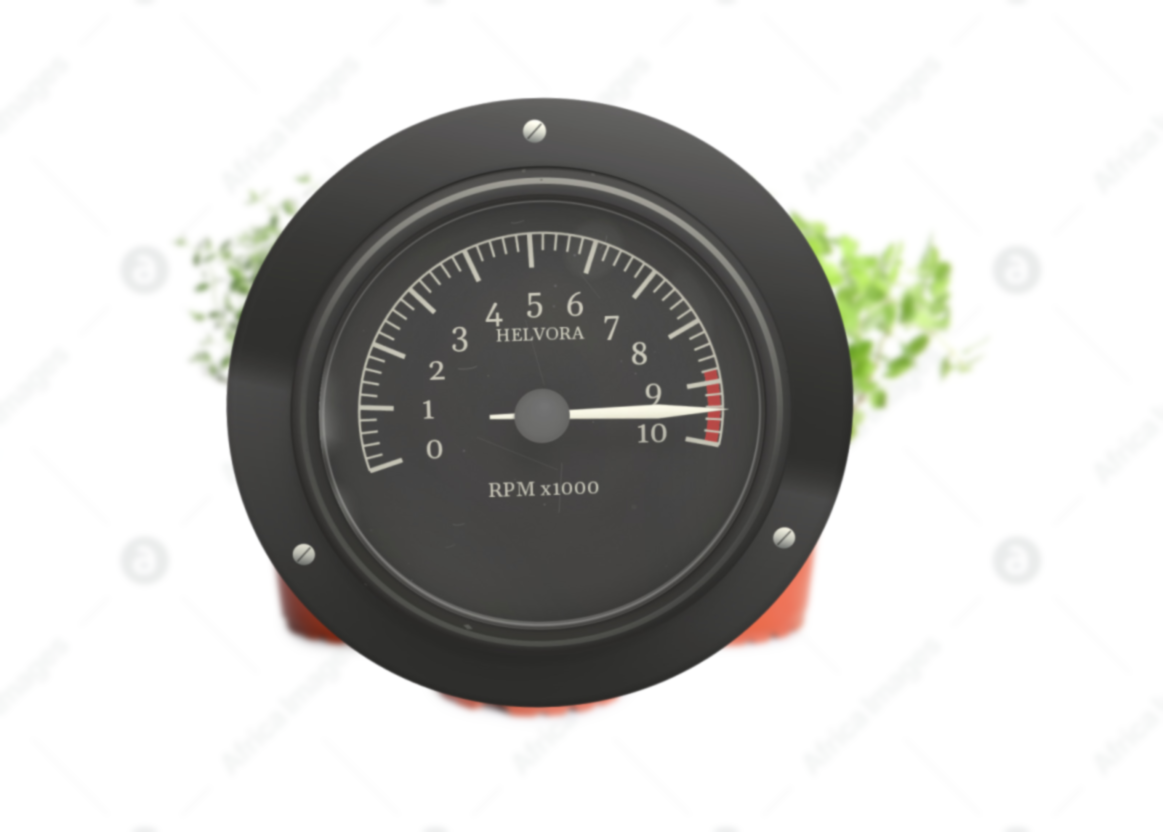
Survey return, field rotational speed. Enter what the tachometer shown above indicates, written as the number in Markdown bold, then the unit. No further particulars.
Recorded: **9400** rpm
